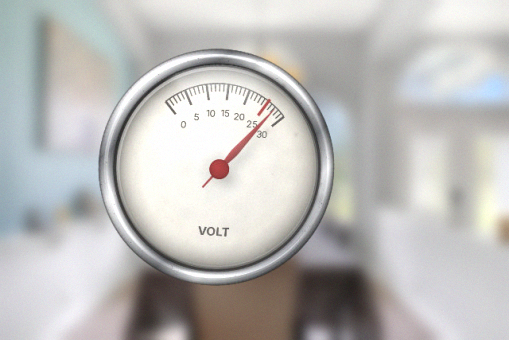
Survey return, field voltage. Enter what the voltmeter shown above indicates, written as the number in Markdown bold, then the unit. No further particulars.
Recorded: **27** V
